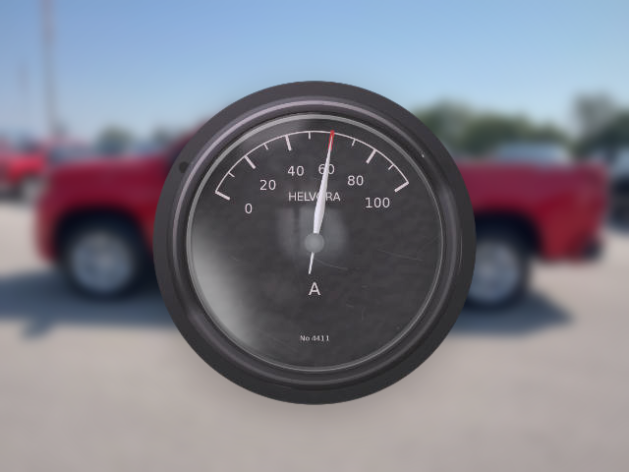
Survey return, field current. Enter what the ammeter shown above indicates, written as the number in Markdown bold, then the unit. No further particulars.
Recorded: **60** A
